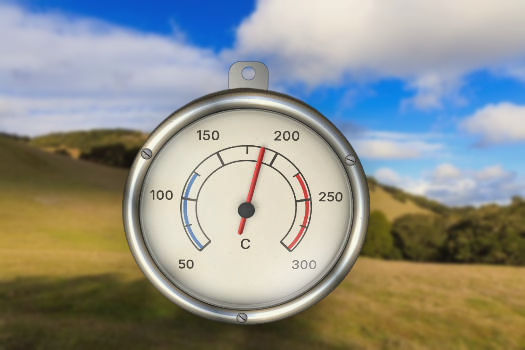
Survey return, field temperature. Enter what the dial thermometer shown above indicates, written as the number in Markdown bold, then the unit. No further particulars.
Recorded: **187.5** °C
